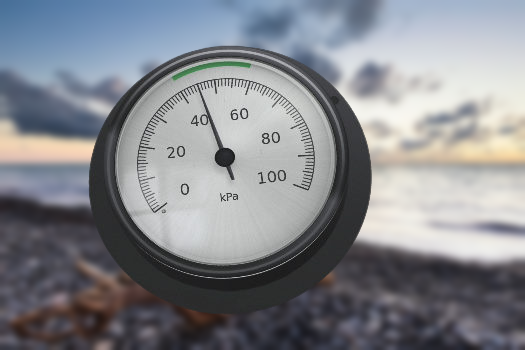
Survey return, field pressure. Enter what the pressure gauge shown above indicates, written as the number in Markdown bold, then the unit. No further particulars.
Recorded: **45** kPa
